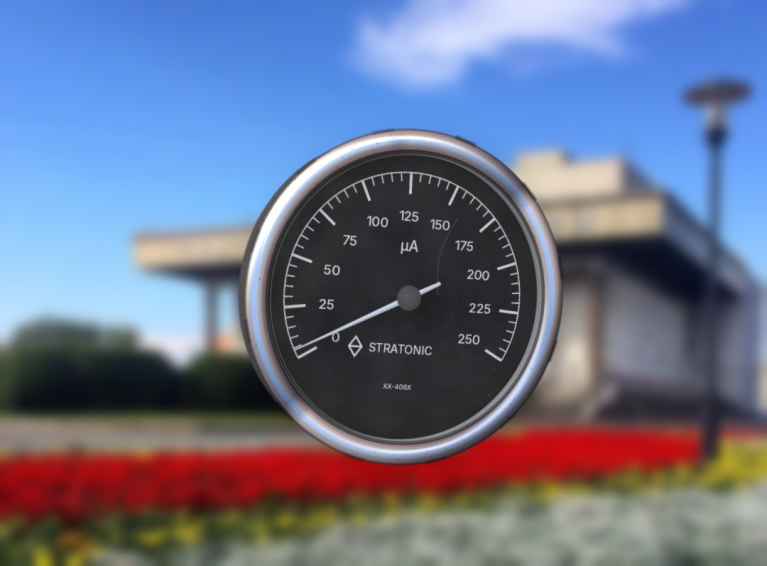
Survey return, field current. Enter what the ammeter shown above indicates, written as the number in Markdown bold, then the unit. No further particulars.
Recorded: **5** µA
